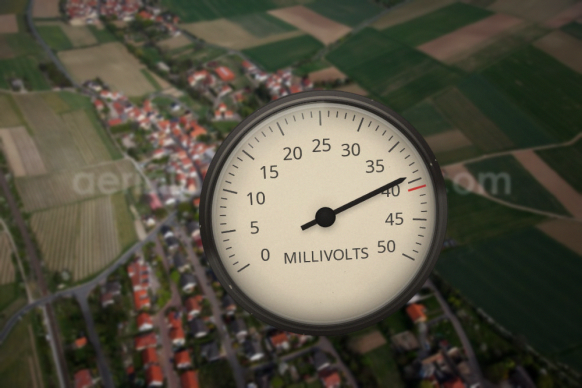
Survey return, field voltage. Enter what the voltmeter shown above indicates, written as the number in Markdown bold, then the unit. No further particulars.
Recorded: **39** mV
